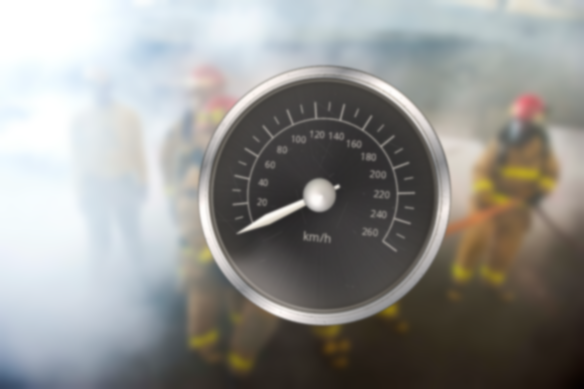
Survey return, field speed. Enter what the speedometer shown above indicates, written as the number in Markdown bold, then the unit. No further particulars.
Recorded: **0** km/h
